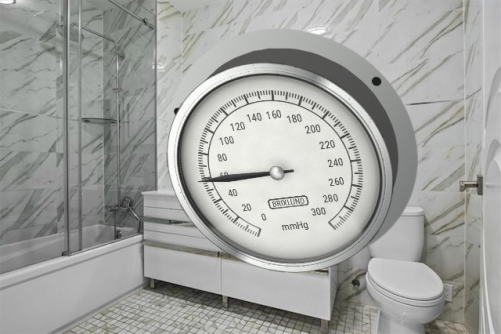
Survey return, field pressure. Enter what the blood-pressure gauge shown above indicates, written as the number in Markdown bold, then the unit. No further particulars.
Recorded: **60** mmHg
